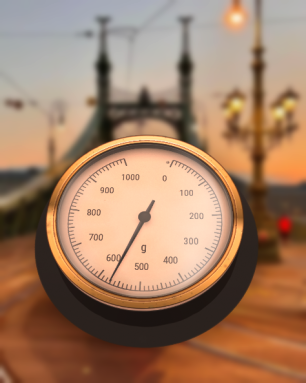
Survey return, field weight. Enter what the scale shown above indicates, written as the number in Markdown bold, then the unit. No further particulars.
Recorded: **570** g
